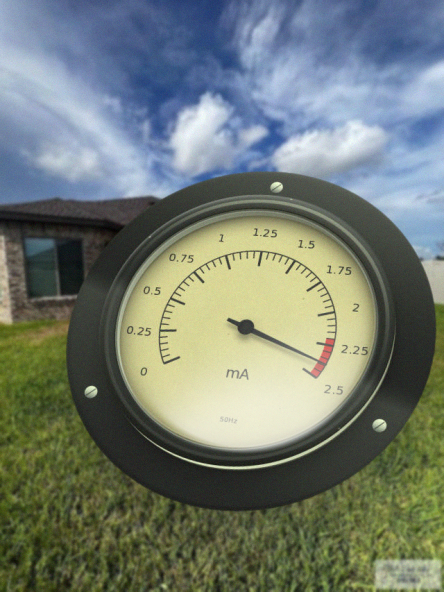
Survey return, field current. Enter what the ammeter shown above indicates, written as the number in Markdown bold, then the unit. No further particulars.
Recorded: **2.4** mA
